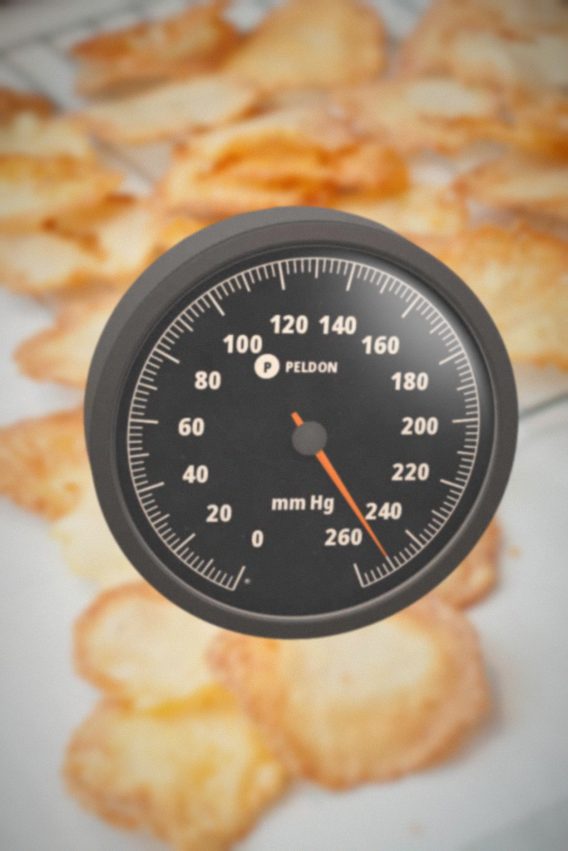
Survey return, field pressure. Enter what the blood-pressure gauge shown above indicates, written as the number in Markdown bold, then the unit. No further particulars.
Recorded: **250** mmHg
